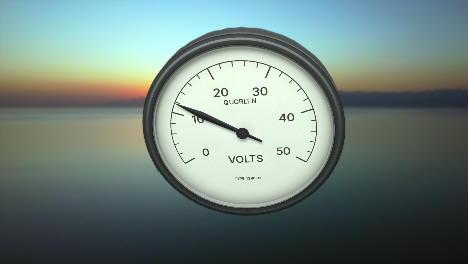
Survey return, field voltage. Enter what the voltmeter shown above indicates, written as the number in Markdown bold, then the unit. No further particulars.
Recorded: **12** V
